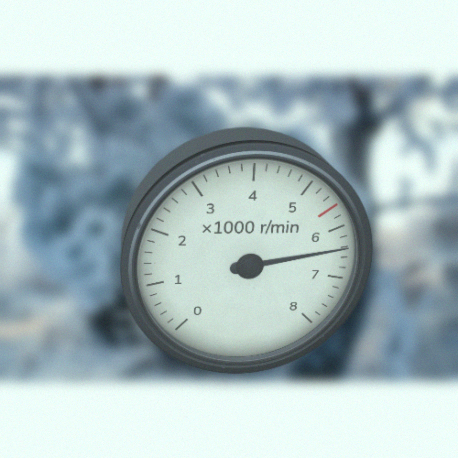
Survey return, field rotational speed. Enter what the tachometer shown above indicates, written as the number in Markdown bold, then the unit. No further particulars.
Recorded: **6400** rpm
